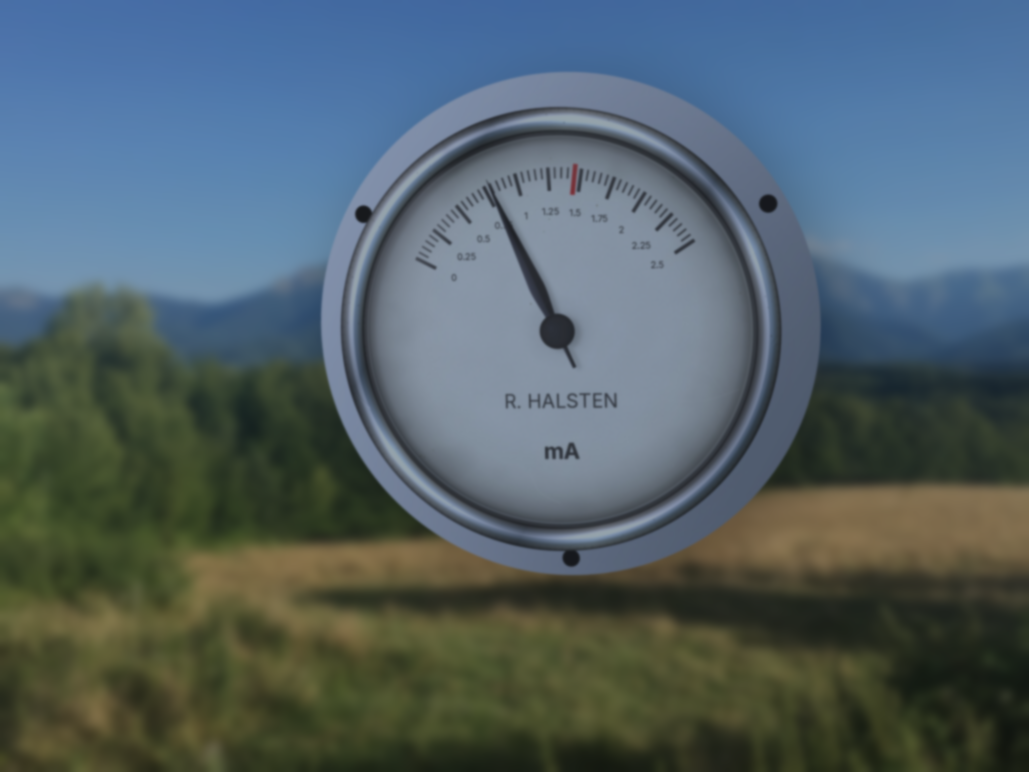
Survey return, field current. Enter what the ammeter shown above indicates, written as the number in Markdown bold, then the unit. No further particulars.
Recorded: **0.8** mA
